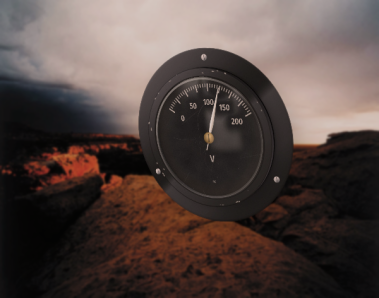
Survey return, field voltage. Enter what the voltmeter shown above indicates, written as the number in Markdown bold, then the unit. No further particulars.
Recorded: **125** V
